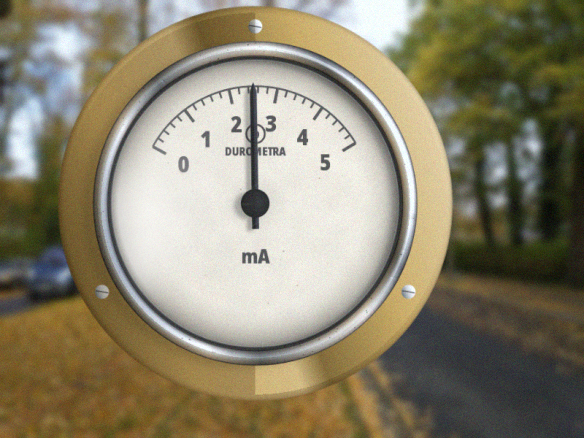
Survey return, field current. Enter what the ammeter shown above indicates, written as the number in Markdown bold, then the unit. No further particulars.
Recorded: **2.5** mA
